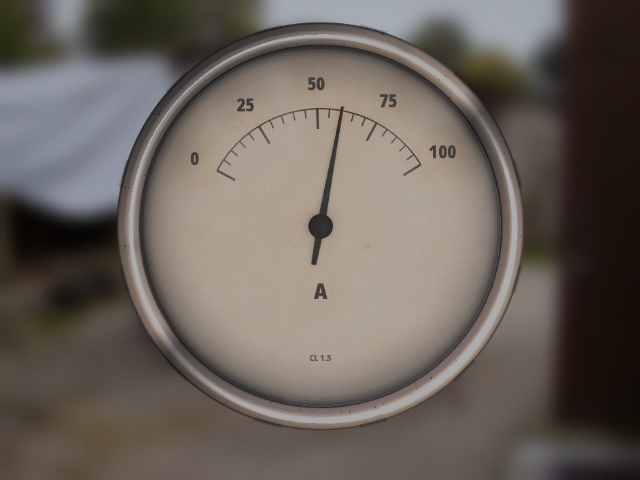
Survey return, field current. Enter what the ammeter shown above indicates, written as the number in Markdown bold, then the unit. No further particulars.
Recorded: **60** A
